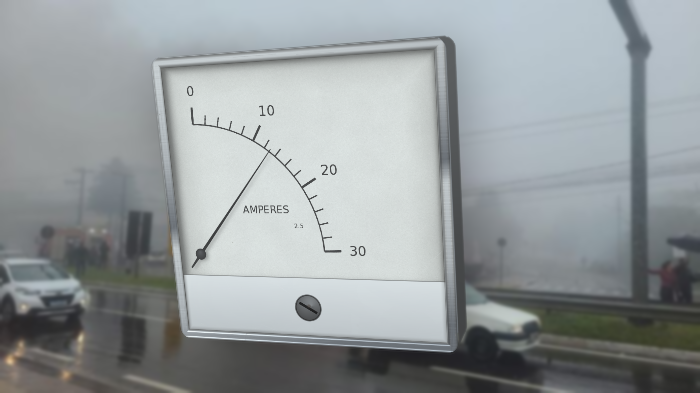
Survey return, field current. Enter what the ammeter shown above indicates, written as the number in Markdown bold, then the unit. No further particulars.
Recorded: **13** A
